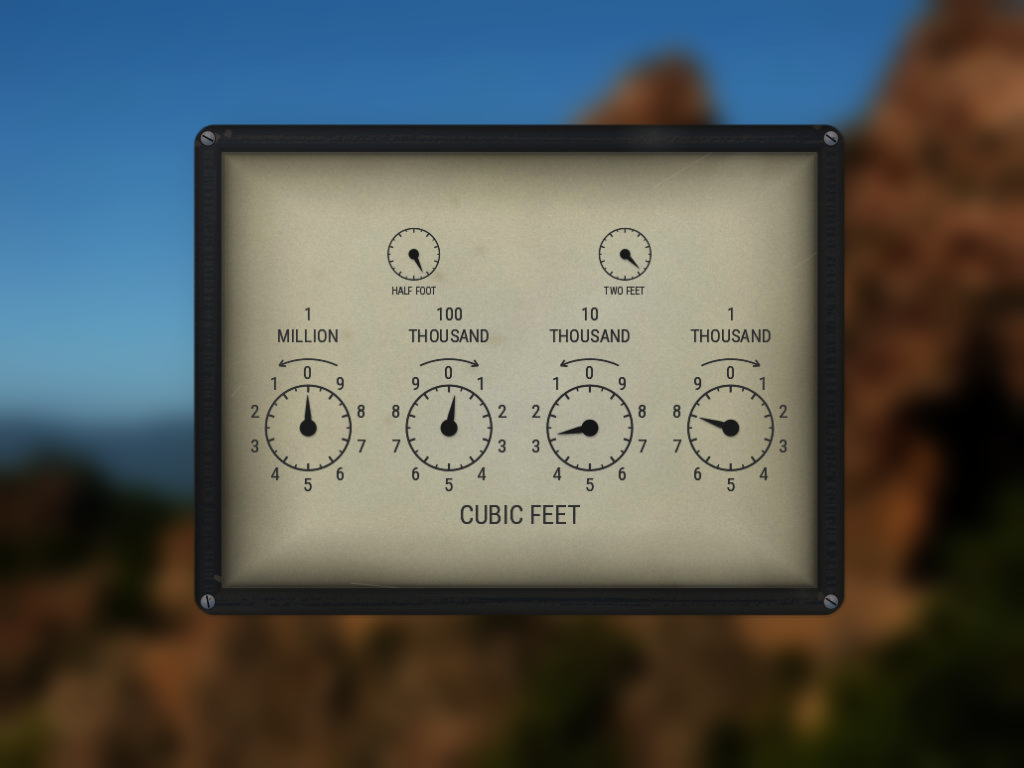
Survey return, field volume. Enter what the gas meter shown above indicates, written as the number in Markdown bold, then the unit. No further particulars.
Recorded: **2800** ft³
